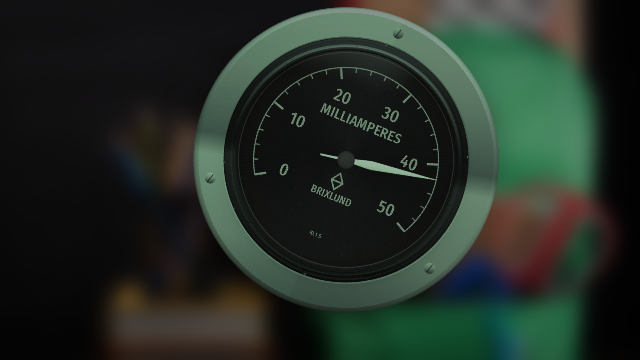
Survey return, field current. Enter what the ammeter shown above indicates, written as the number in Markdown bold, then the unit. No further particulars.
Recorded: **42** mA
